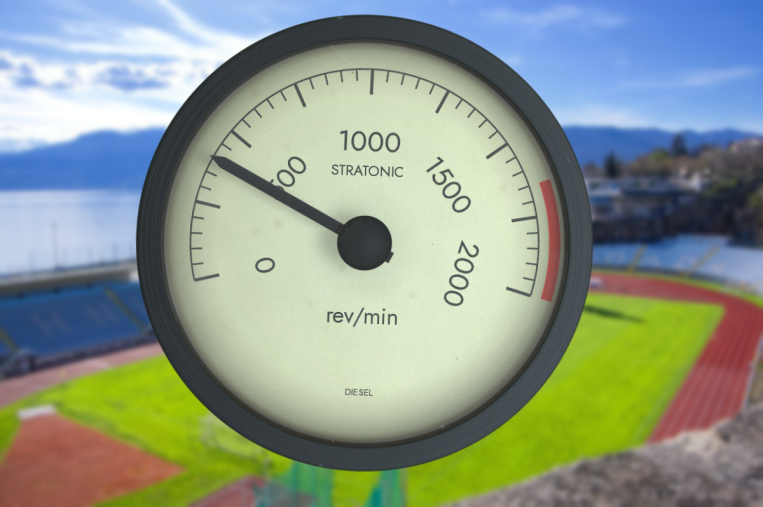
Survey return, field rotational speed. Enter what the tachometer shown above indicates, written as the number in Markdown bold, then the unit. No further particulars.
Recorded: **400** rpm
